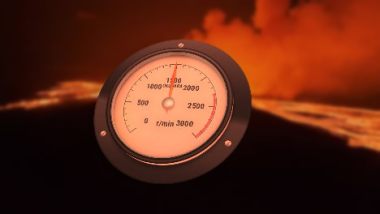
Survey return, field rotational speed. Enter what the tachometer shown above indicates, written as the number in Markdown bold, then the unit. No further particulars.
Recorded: **1500** rpm
